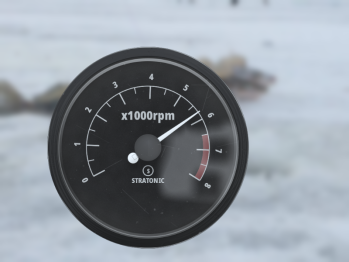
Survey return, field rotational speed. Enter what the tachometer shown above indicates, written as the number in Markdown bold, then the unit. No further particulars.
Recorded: **5750** rpm
